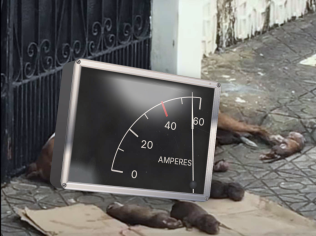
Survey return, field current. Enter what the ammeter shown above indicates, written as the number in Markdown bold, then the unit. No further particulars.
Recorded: **55** A
